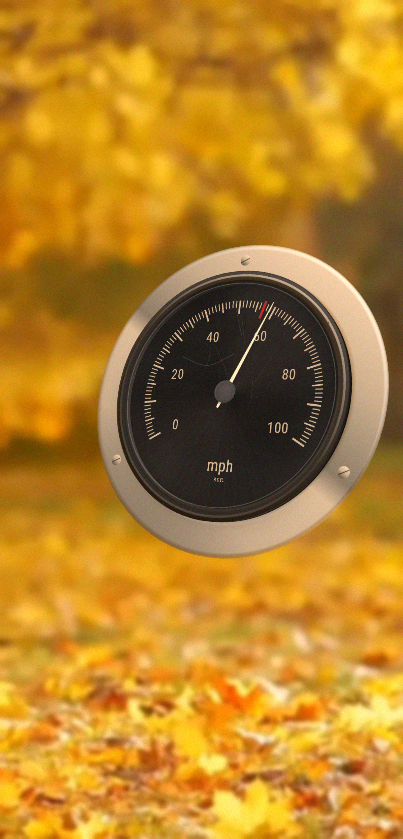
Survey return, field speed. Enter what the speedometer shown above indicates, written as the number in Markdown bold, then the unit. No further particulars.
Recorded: **60** mph
